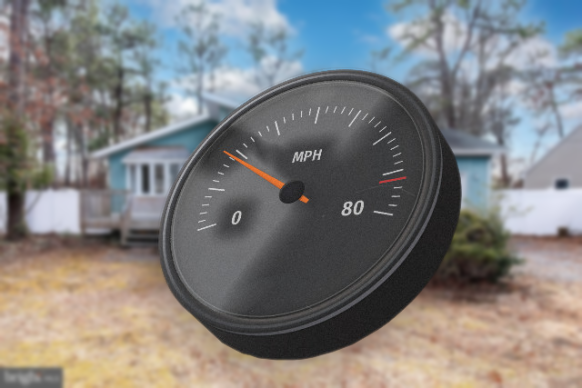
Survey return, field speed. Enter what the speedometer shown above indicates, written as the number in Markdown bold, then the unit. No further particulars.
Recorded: **18** mph
